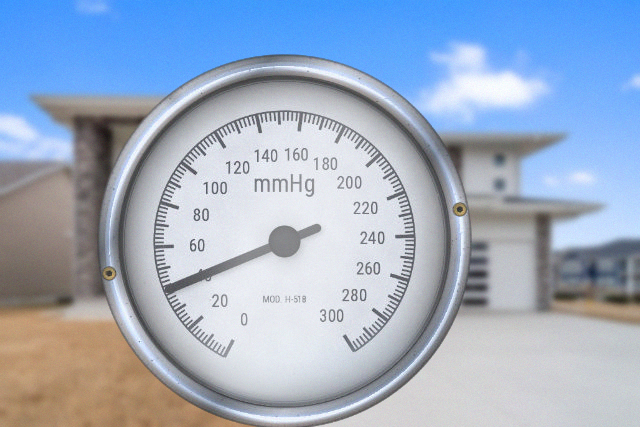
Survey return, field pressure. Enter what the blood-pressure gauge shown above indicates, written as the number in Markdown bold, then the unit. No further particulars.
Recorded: **40** mmHg
